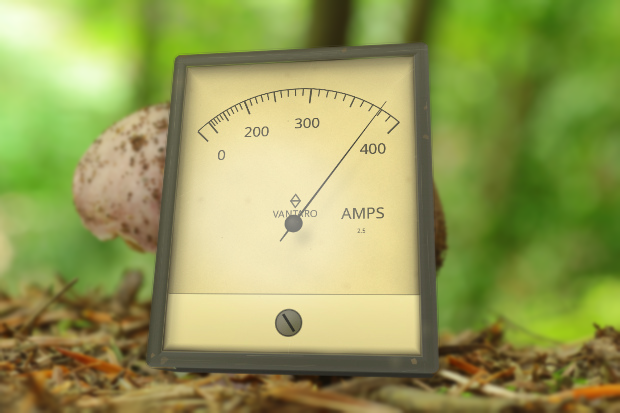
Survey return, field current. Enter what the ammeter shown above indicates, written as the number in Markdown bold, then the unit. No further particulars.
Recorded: **380** A
